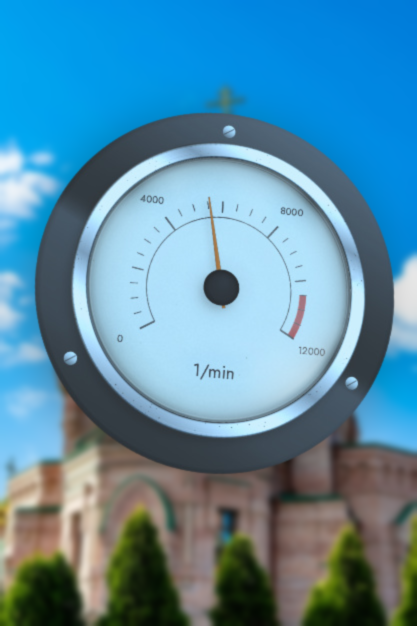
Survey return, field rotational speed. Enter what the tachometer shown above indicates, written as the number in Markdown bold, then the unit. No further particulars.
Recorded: **5500** rpm
